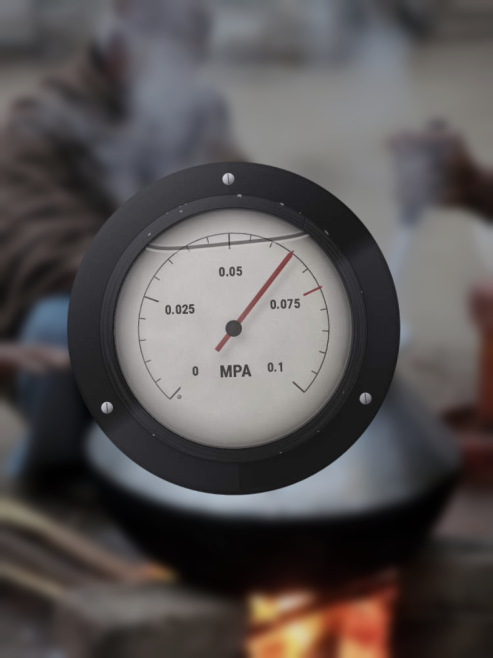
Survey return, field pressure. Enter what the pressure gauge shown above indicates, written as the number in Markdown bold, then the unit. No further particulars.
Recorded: **0.065** MPa
